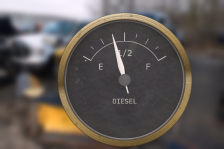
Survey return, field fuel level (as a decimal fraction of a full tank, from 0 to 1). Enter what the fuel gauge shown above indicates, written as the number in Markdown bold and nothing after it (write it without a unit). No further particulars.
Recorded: **0.375**
